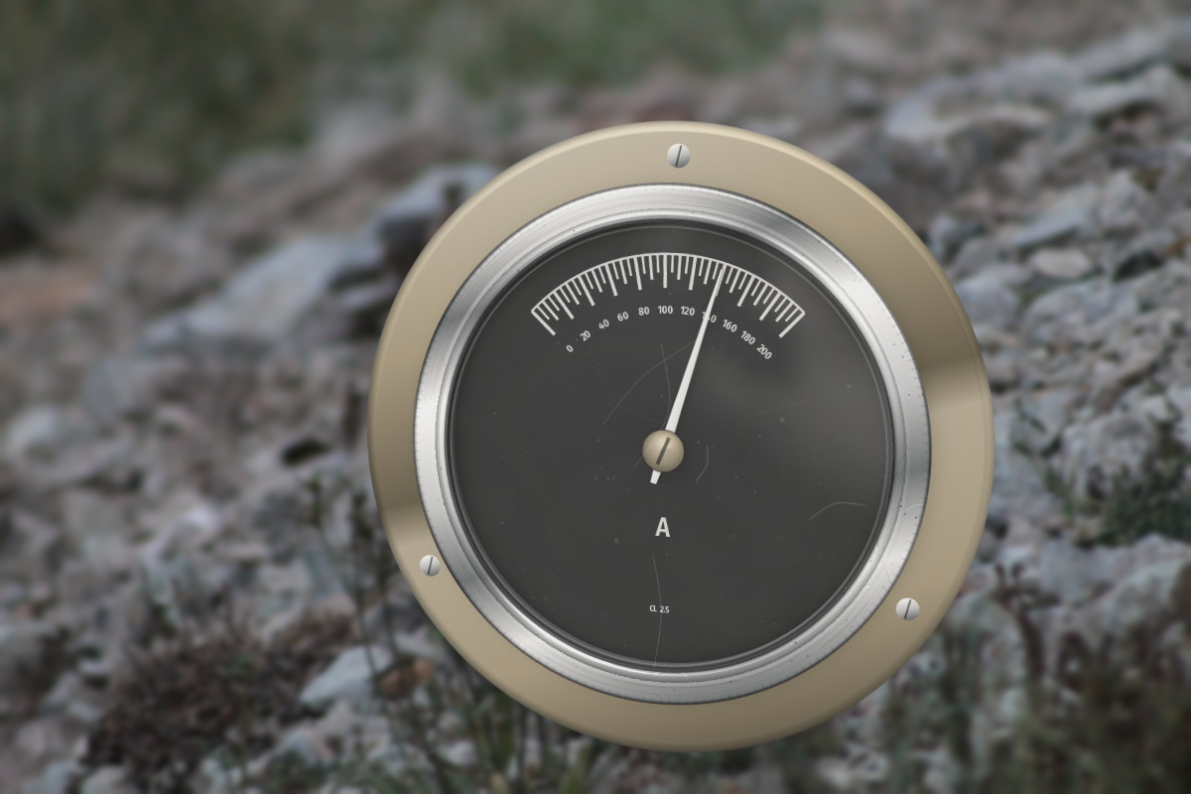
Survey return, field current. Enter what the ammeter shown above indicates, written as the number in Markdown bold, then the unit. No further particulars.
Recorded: **140** A
